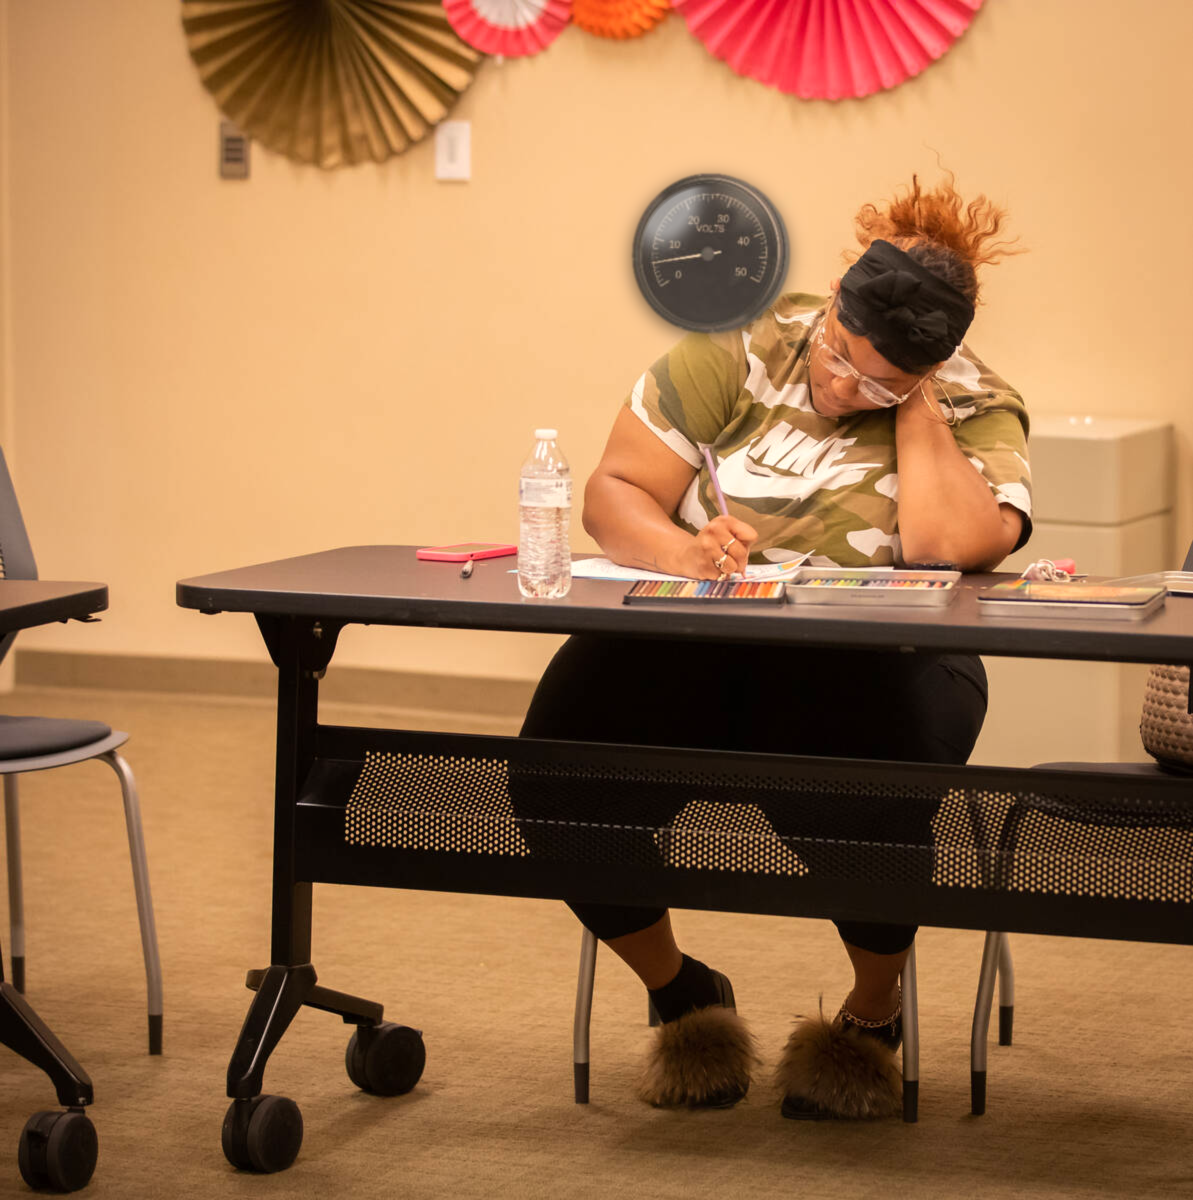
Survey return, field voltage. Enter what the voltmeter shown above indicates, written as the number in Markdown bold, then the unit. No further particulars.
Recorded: **5** V
